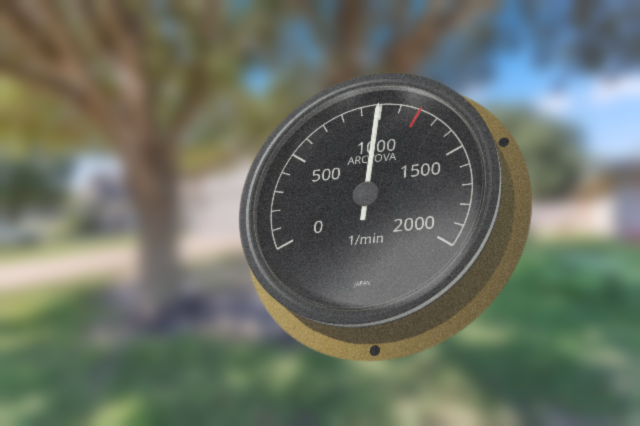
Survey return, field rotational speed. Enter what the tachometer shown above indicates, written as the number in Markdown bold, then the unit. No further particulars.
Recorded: **1000** rpm
